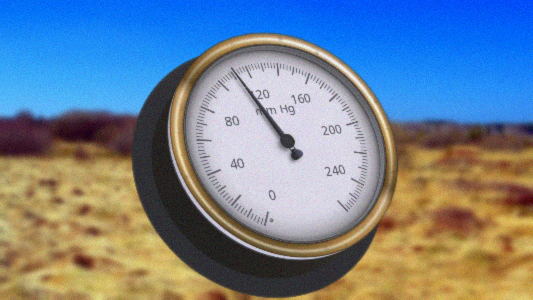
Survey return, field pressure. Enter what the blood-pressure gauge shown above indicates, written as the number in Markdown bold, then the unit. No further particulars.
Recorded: **110** mmHg
